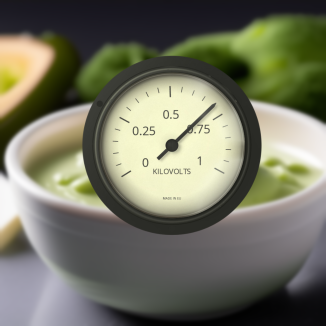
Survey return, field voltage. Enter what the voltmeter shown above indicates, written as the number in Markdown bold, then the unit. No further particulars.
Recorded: **0.7** kV
